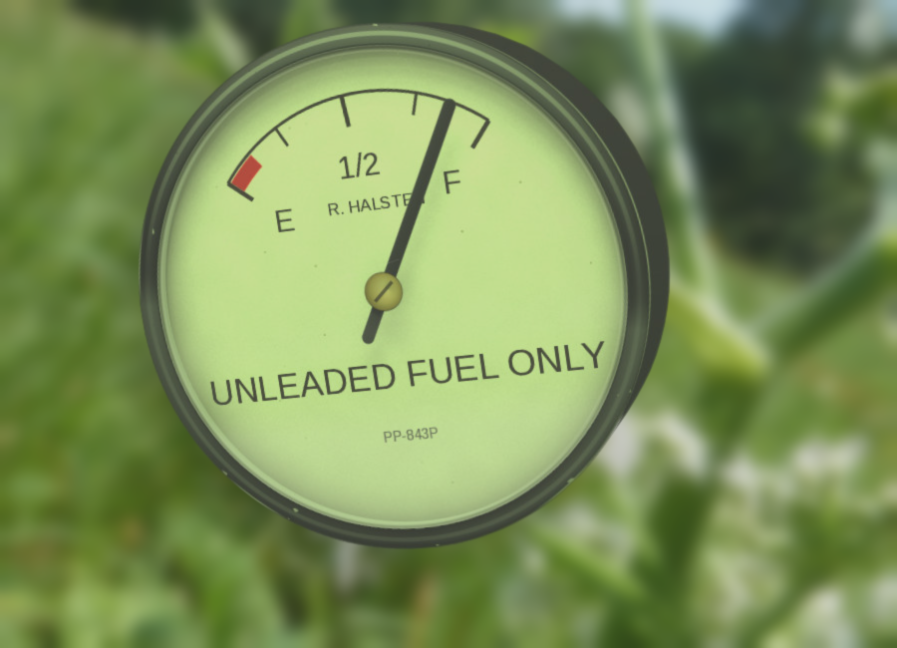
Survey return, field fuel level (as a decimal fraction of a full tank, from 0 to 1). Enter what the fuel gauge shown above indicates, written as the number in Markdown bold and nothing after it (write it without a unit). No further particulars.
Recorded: **0.875**
